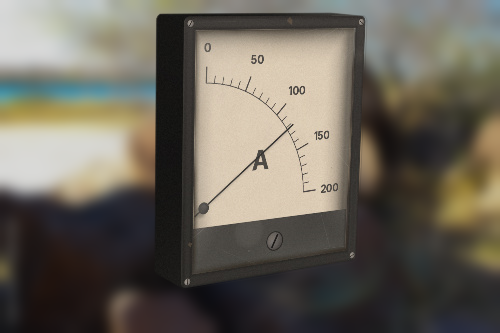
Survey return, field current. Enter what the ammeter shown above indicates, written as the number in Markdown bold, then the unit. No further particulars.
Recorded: **120** A
